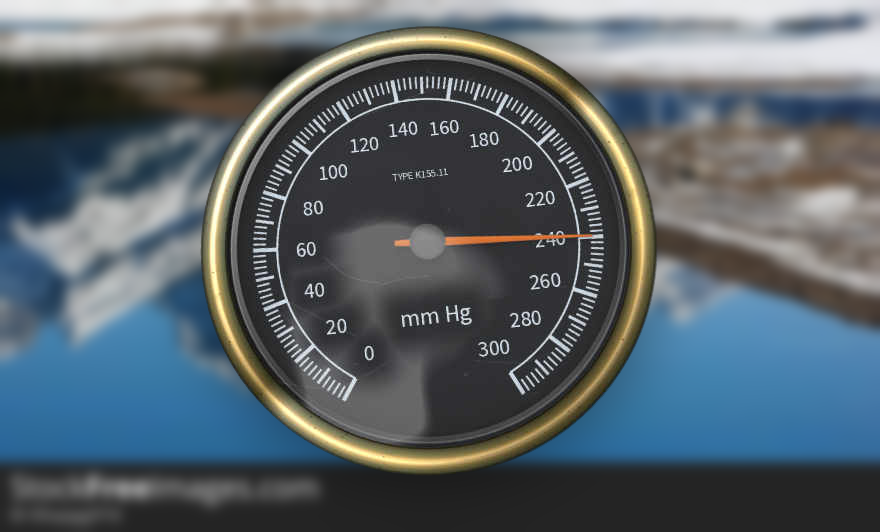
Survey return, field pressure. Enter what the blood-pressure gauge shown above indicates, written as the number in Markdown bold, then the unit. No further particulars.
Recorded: **240** mmHg
